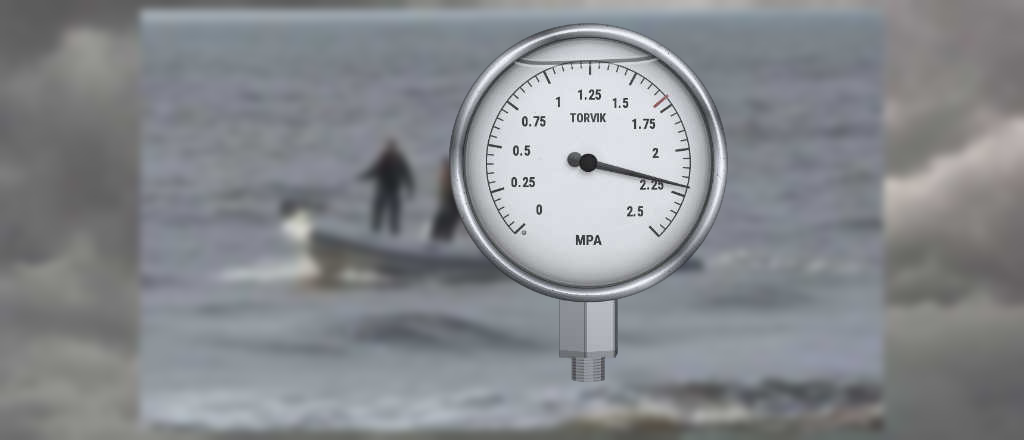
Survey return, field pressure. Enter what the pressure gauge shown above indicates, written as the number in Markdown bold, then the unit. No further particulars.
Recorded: **2.2** MPa
